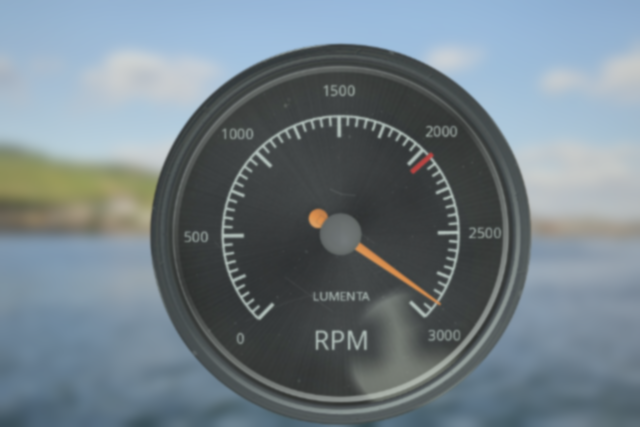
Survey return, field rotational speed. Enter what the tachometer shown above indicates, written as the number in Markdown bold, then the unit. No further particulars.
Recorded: **2900** rpm
